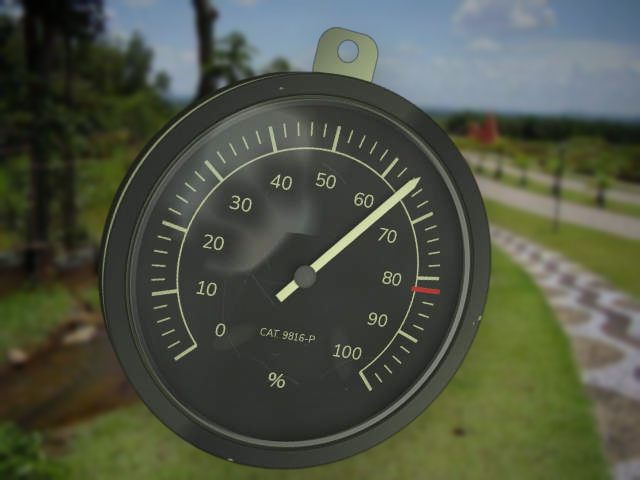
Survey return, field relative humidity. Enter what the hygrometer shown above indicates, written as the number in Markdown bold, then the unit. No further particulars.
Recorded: **64** %
